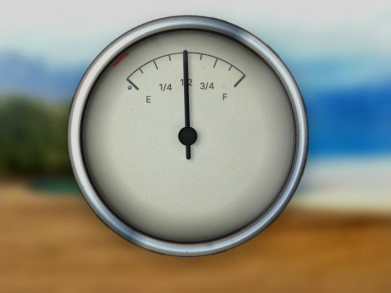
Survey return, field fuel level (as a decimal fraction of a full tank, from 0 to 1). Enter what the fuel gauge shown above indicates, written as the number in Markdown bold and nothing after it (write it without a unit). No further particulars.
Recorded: **0.5**
